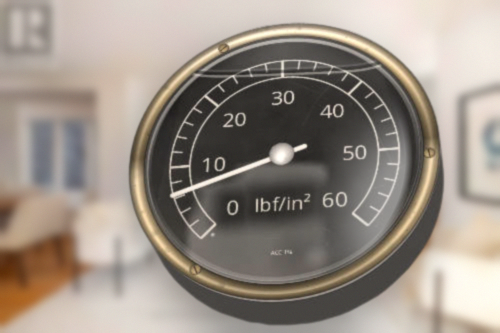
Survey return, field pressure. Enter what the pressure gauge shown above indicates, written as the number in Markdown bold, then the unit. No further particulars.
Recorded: **6** psi
